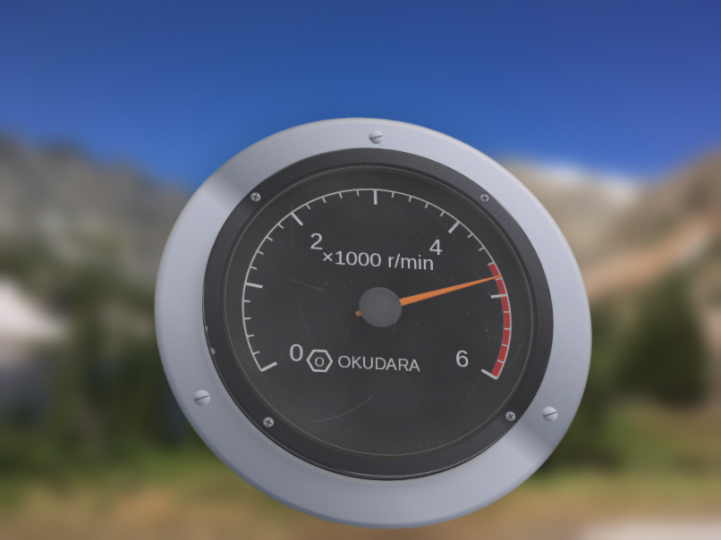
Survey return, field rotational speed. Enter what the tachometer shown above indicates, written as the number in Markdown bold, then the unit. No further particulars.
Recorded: **4800** rpm
